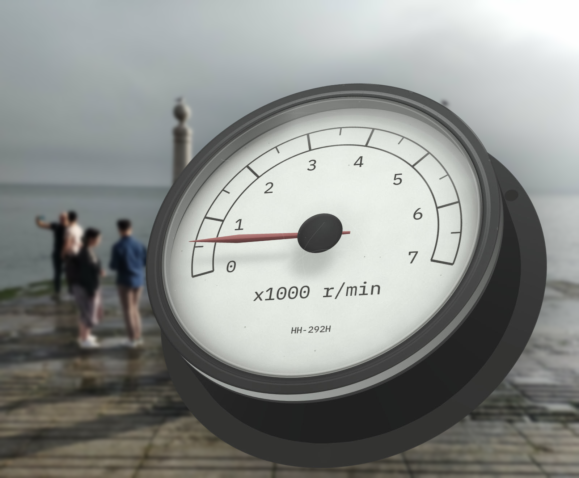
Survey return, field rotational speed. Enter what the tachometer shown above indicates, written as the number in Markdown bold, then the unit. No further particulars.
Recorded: **500** rpm
